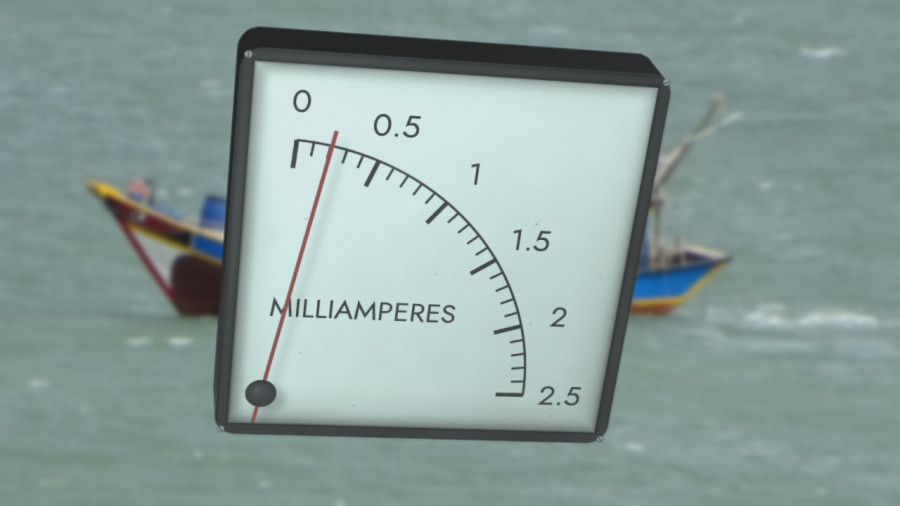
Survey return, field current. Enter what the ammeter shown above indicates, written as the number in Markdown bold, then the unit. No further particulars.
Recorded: **0.2** mA
